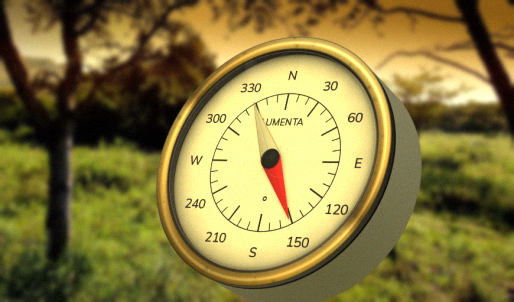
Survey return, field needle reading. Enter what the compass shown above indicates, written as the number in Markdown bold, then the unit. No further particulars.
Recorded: **150** °
